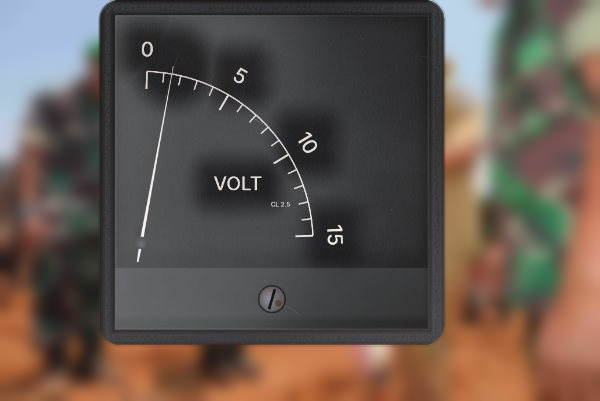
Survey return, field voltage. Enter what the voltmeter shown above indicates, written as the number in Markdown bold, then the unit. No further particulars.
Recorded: **1.5** V
